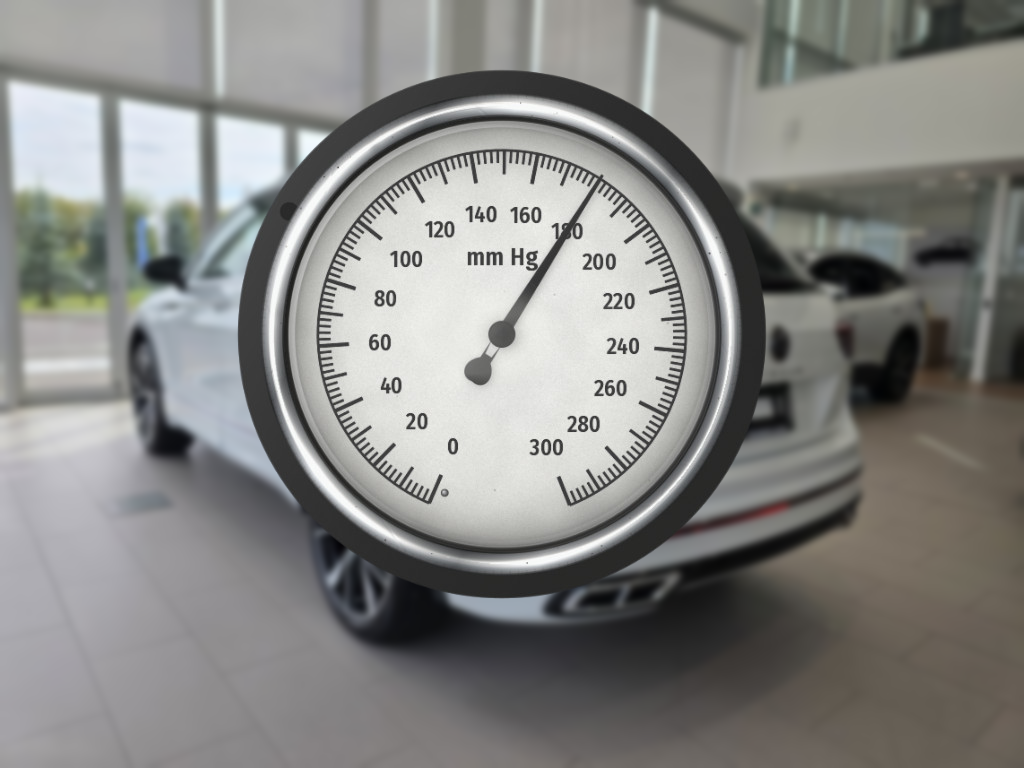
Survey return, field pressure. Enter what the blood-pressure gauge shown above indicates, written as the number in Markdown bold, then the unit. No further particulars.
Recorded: **180** mmHg
